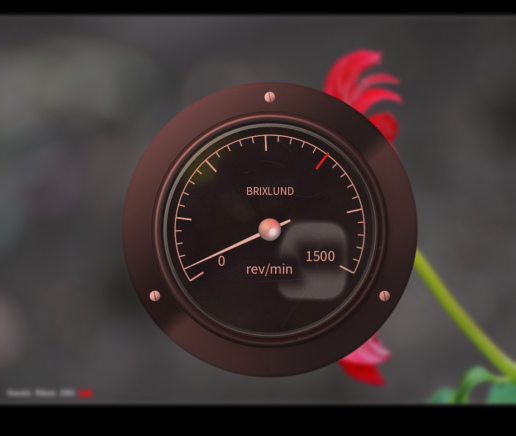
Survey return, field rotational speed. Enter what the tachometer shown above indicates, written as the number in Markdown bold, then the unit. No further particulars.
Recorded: **50** rpm
